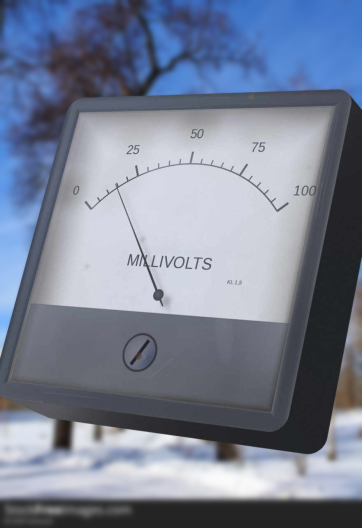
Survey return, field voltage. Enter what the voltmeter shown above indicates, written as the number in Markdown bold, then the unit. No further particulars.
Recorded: **15** mV
